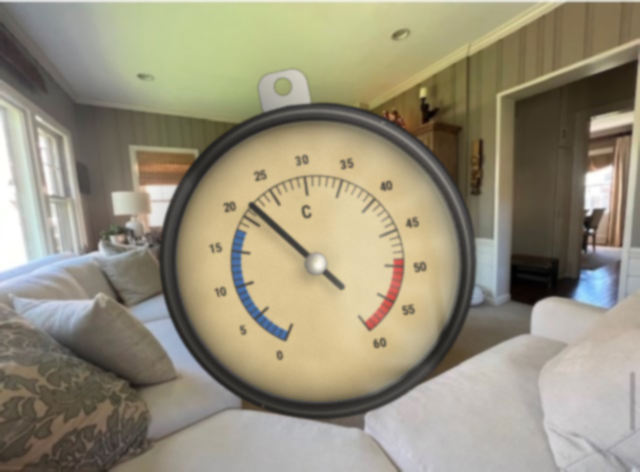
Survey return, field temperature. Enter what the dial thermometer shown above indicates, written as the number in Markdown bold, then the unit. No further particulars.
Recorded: **22** °C
